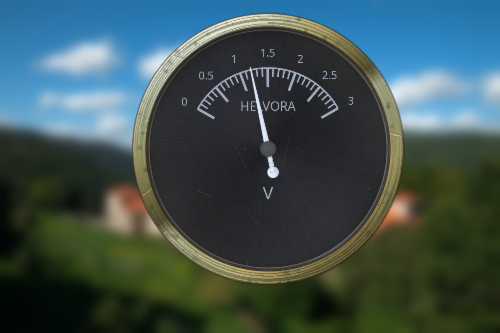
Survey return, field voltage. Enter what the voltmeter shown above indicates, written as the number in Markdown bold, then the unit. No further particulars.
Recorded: **1.2** V
